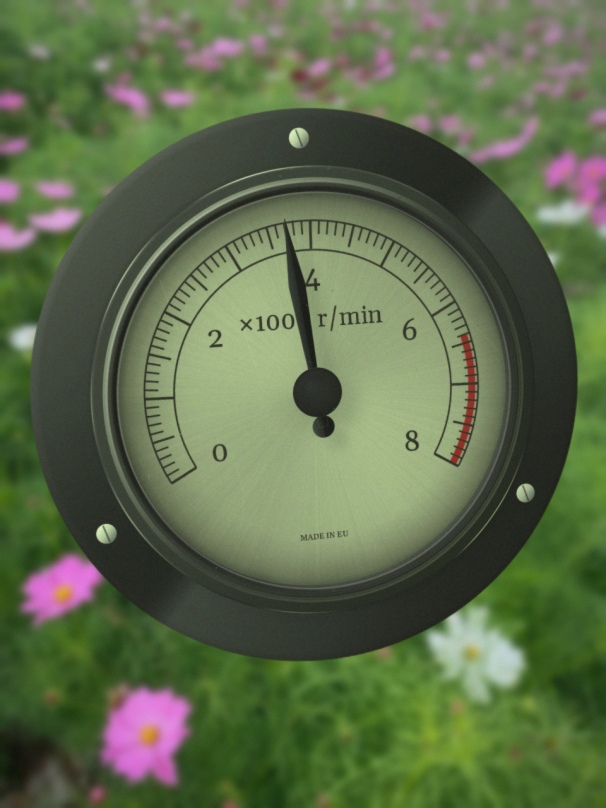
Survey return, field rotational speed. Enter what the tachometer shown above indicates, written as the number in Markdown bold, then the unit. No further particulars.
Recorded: **3700** rpm
